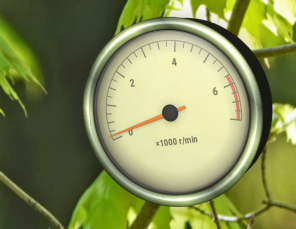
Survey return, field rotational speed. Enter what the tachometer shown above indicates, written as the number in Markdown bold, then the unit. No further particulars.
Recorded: **125** rpm
